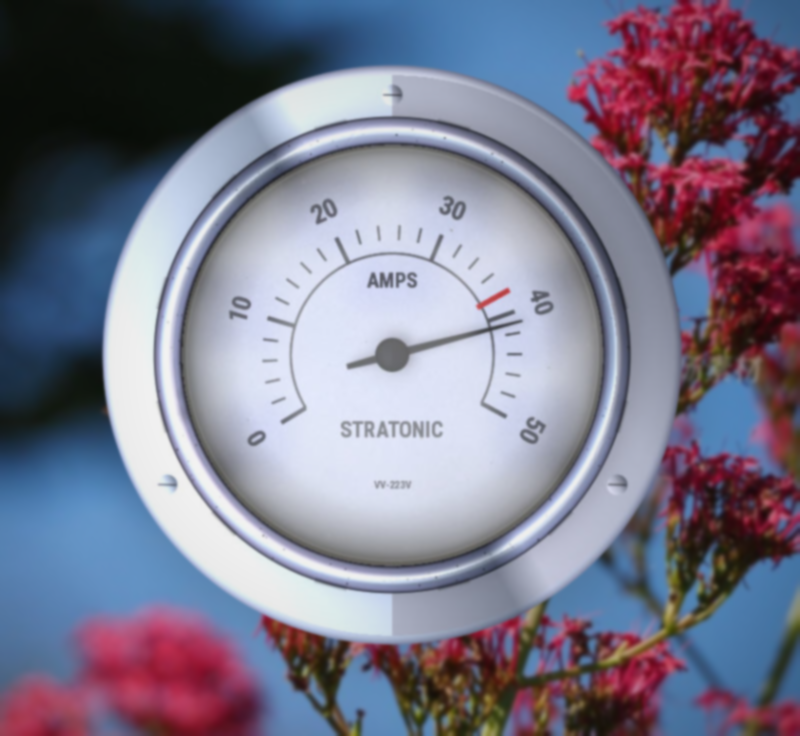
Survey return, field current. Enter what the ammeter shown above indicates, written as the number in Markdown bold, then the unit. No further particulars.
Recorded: **41** A
